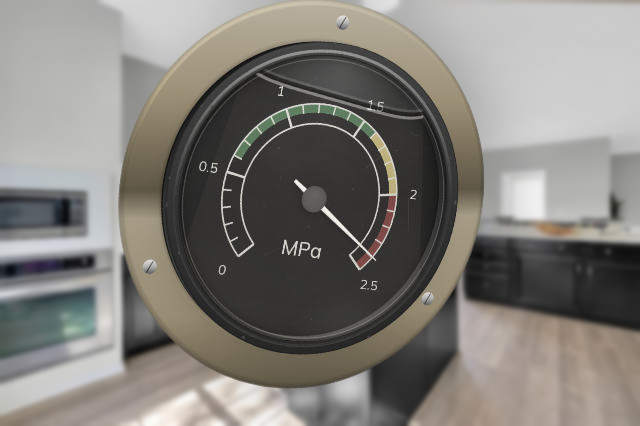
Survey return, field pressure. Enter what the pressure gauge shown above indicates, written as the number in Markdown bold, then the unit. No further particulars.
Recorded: **2.4** MPa
